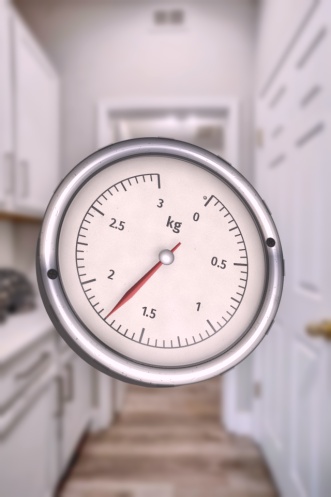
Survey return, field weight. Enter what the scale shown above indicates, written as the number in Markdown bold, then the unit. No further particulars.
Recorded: **1.75** kg
